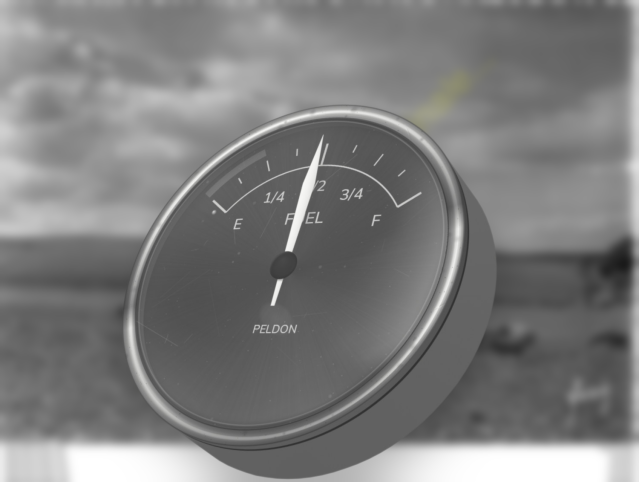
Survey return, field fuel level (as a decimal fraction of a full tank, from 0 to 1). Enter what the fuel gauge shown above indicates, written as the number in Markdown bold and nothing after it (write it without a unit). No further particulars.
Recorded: **0.5**
